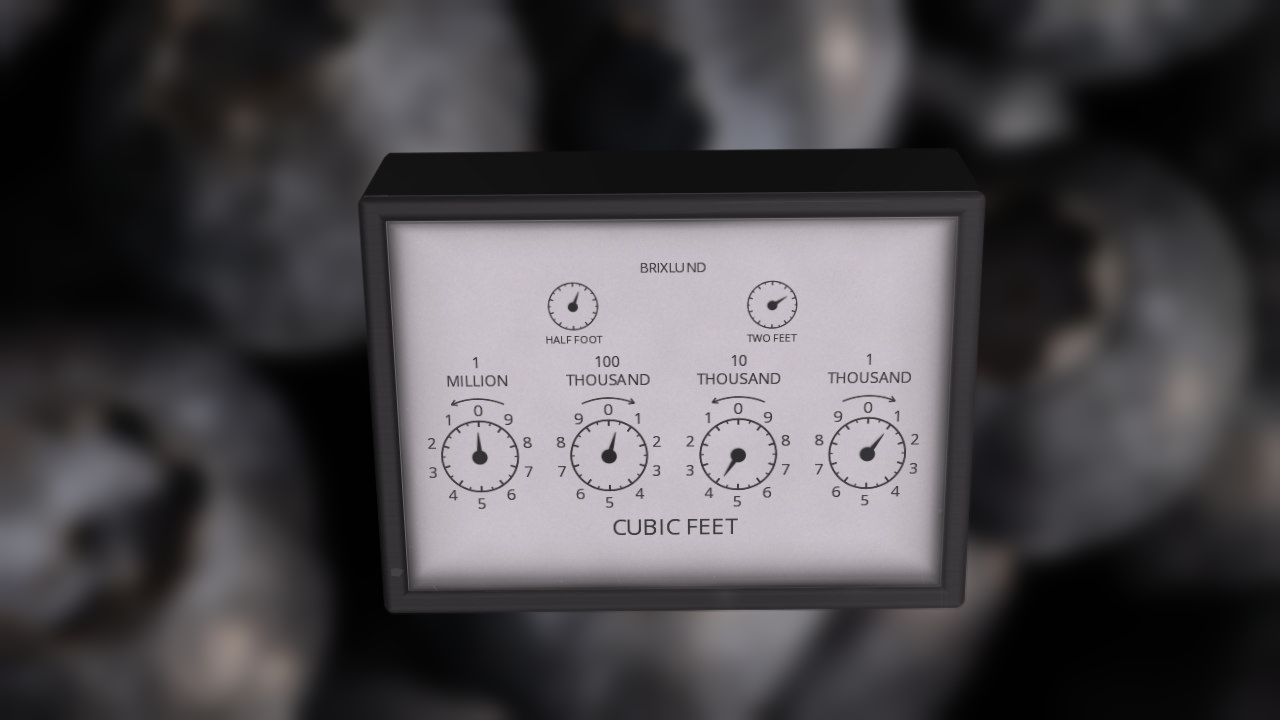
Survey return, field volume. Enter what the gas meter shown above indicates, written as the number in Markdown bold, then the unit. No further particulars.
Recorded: **4100** ft³
